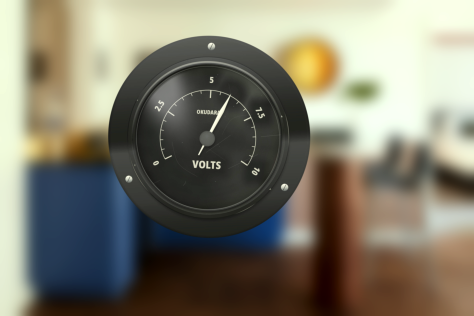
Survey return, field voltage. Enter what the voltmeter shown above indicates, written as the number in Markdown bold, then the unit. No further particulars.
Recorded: **6** V
